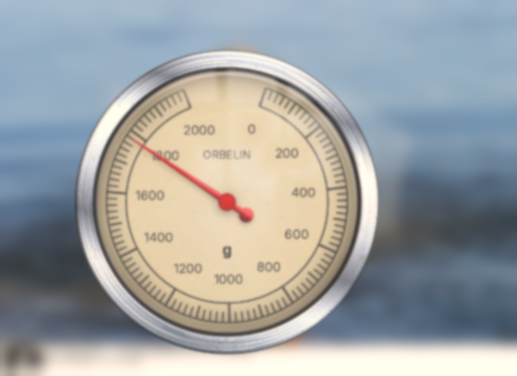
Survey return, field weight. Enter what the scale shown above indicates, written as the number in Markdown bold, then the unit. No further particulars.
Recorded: **1780** g
